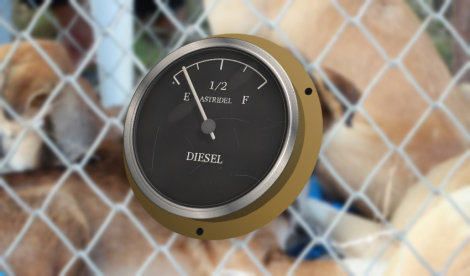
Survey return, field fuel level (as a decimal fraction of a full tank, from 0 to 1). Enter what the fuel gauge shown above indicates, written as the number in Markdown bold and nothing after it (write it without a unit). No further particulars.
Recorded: **0.125**
